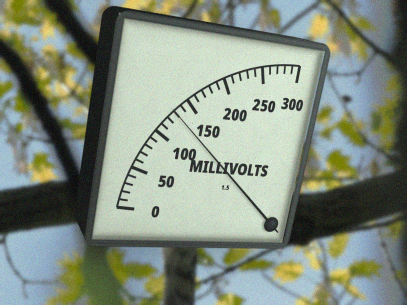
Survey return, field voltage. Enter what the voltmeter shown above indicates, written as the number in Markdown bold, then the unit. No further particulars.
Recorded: **130** mV
